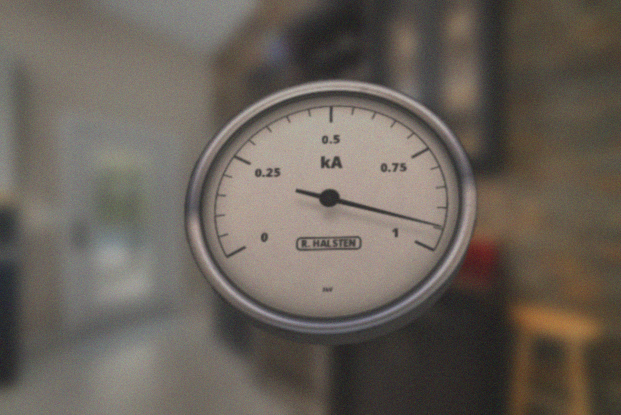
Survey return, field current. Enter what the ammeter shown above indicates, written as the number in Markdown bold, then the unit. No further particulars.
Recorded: **0.95** kA
